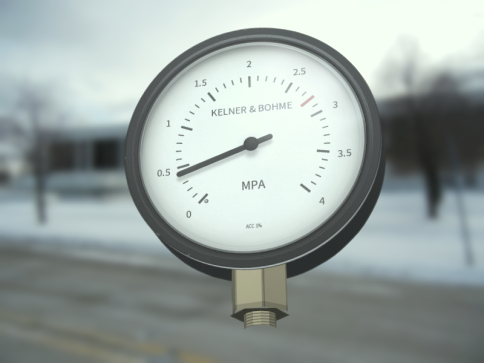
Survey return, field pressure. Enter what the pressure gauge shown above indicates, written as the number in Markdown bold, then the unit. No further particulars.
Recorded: **0.4** MPa
